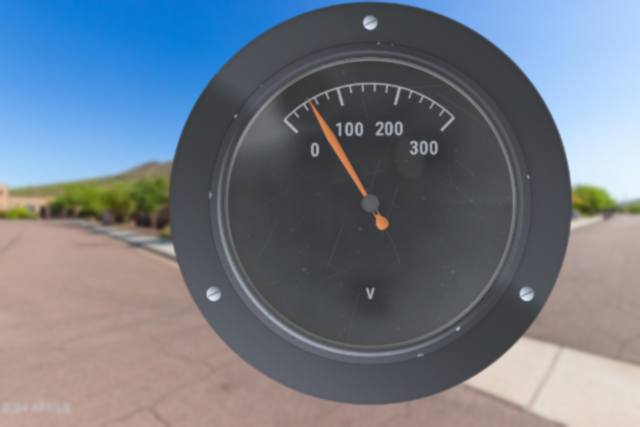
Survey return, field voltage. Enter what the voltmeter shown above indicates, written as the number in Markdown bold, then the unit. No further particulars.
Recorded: **50** V
